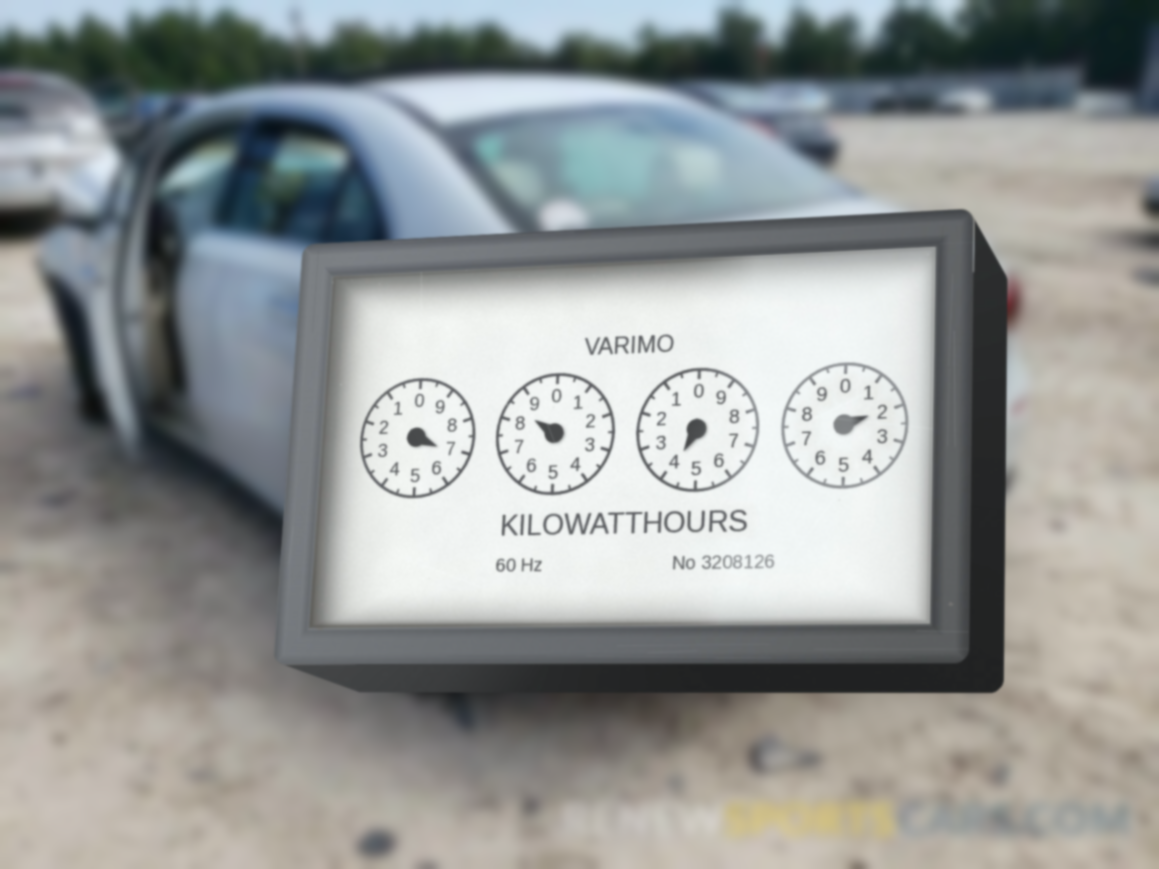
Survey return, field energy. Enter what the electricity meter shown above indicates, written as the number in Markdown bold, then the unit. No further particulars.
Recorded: **6842** kWh
